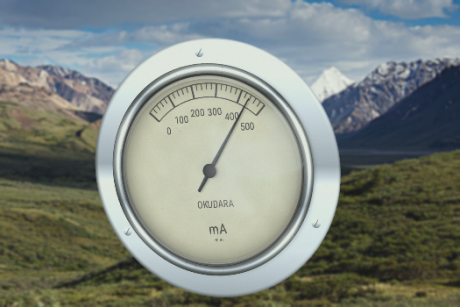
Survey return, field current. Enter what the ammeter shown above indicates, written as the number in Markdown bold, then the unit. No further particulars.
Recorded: **440** mA
